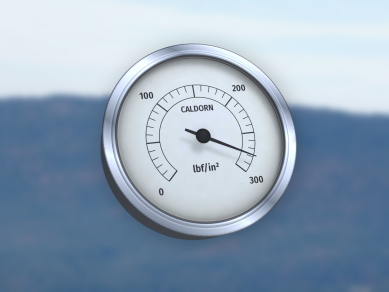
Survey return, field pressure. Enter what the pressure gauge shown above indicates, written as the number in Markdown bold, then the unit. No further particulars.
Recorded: **280** psi
